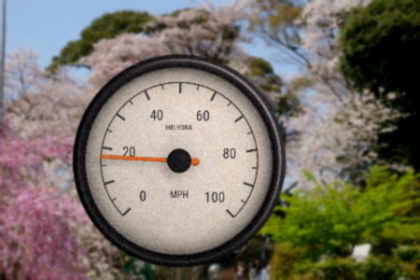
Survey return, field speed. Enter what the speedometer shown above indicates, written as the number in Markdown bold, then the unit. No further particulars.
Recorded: **17.5** mph
